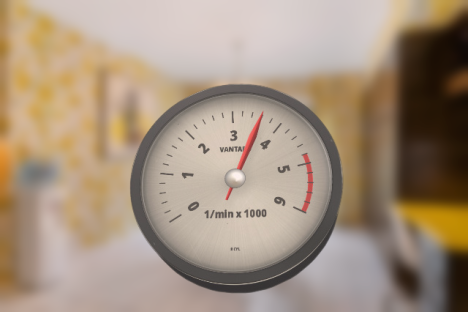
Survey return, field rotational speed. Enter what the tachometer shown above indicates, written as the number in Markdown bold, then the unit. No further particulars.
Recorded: **3600** rpm
